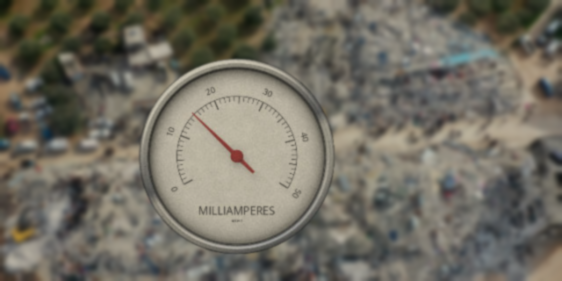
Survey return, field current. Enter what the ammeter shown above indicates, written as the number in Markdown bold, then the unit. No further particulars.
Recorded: **15** mA
